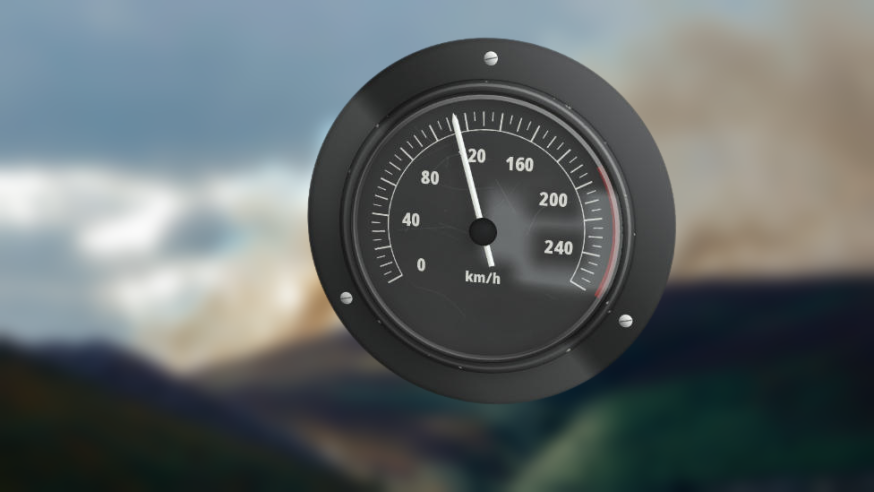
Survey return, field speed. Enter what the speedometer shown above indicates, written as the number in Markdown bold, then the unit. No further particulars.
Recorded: **115** km/h
